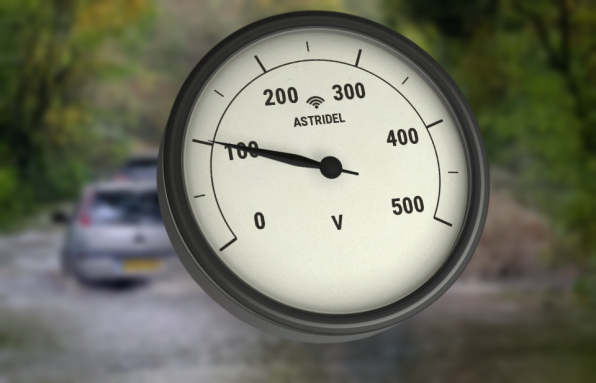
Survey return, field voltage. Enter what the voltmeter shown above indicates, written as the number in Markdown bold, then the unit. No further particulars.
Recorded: **100** V
